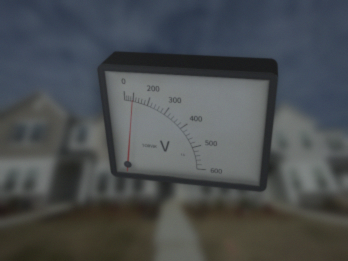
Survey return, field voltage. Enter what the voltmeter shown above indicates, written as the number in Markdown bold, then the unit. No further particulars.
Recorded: **100** V
